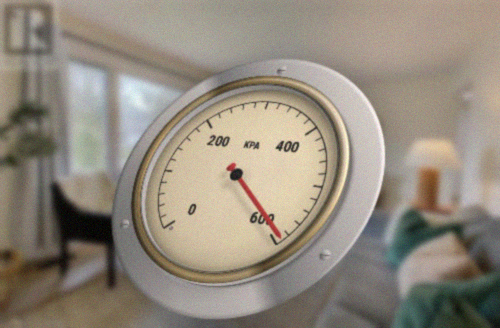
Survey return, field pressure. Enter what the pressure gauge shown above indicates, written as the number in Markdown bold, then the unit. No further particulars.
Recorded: **590** kPa
